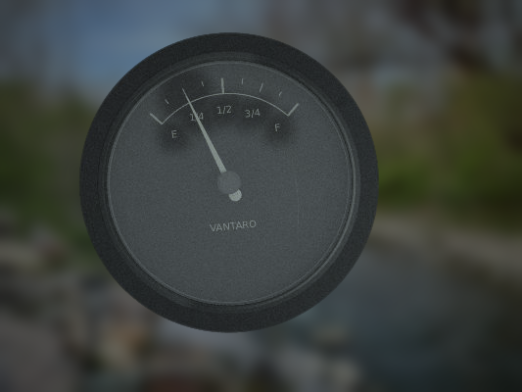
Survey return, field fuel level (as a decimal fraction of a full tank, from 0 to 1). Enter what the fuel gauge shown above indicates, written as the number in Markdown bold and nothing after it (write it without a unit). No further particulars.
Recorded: **0.25**
